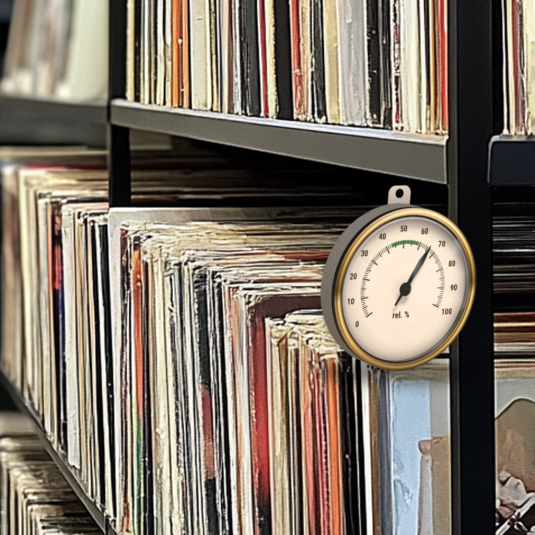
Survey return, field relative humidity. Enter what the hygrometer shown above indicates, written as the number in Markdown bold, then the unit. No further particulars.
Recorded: **65** %
